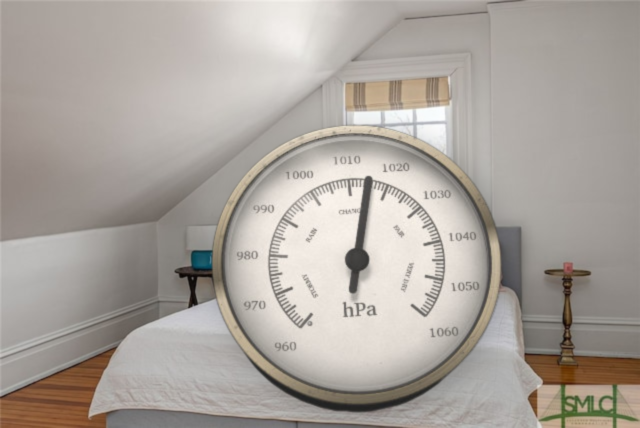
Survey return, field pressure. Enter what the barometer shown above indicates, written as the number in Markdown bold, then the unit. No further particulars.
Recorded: **1015** hPa
